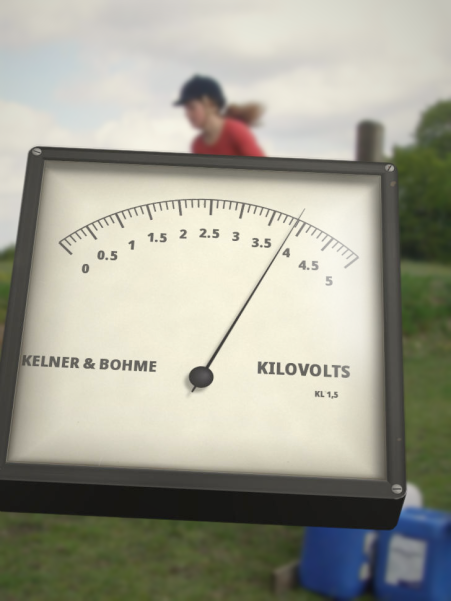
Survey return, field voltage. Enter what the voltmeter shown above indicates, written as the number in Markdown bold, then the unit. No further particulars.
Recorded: **3.9** kV
